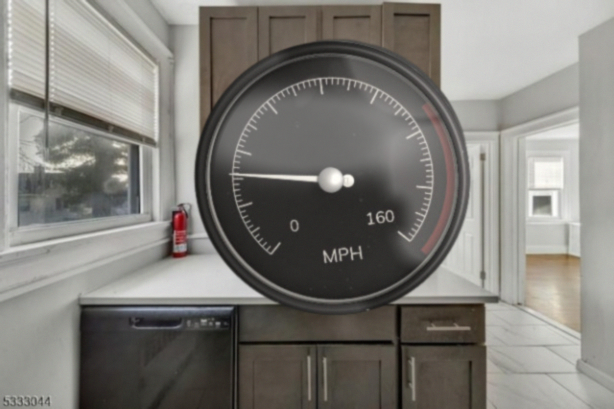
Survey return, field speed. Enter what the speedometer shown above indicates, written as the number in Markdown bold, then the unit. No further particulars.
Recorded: **32** mph
